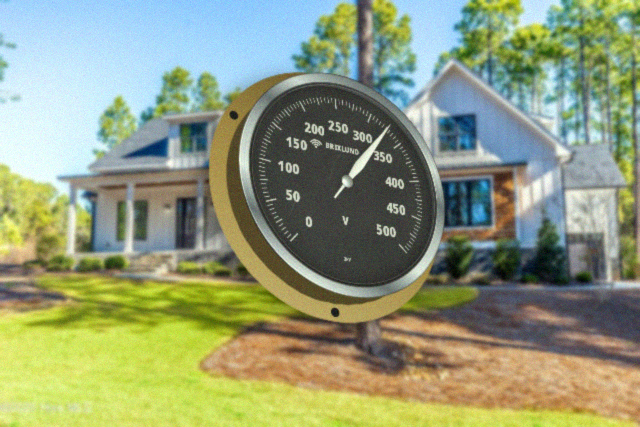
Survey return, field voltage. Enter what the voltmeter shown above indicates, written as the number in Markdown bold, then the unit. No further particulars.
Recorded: **325** V
